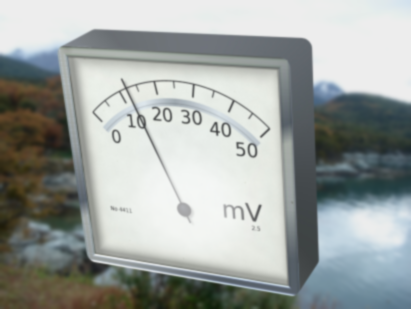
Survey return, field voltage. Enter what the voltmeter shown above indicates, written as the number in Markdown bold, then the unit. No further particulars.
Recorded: **12.5** mV
